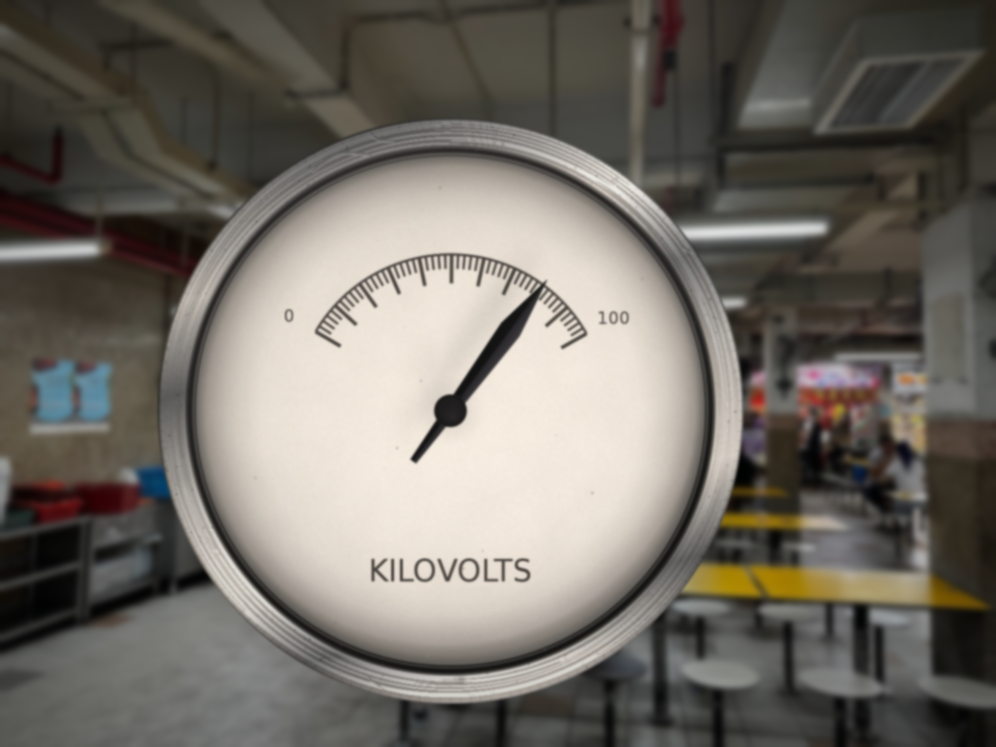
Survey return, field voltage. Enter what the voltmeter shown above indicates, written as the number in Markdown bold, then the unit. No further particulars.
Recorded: **80** kV
